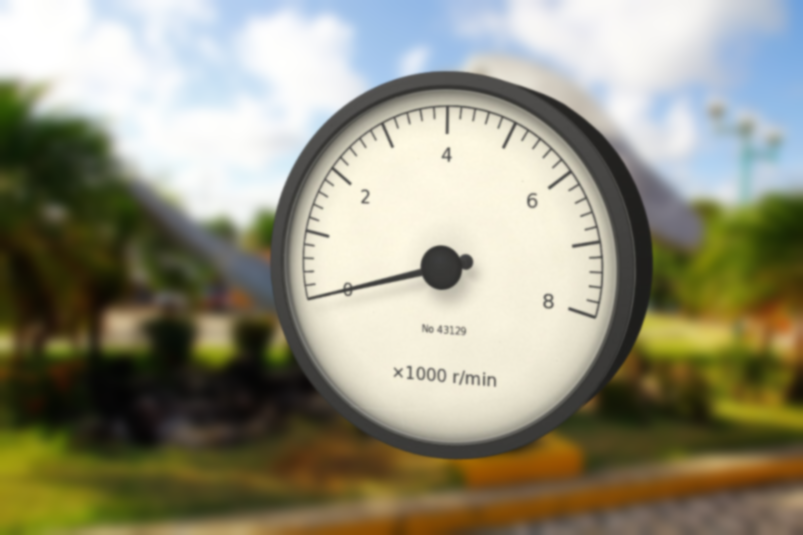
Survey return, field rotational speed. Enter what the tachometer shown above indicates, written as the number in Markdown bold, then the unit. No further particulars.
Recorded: **0** rpm
